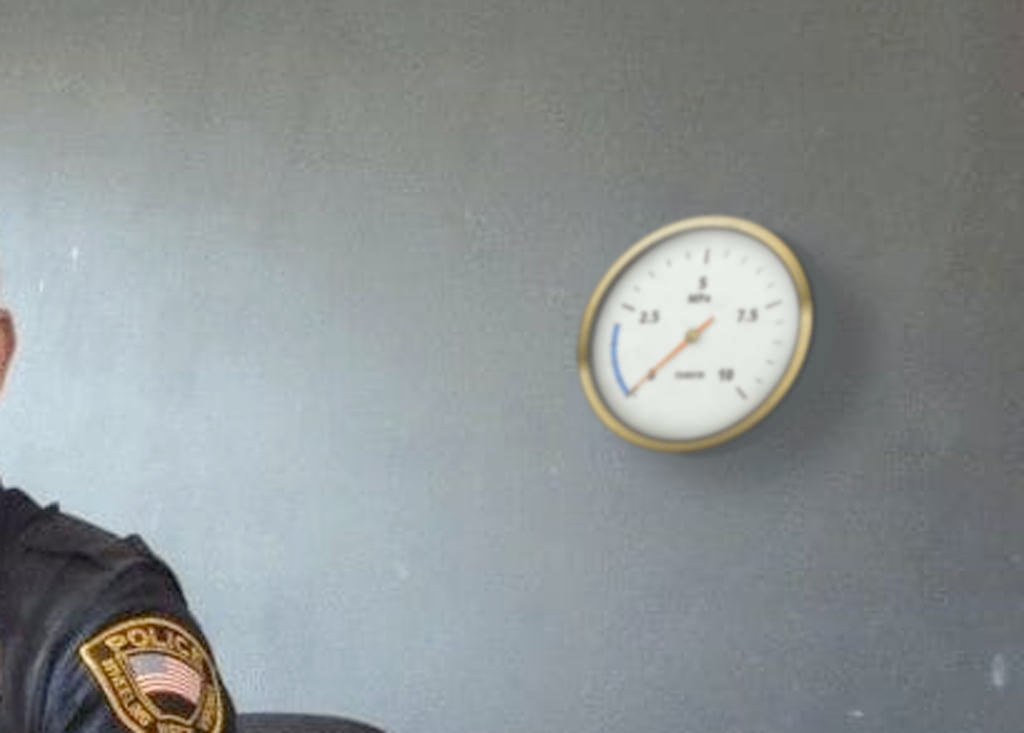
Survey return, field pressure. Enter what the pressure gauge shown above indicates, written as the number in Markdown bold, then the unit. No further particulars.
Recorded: **0** MPa
